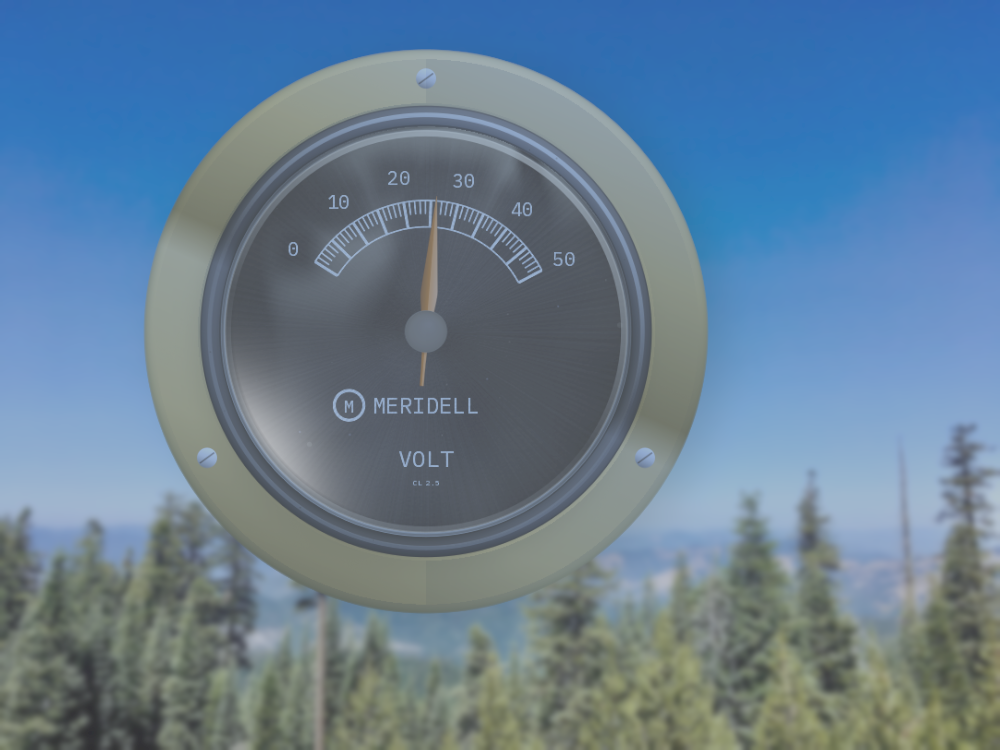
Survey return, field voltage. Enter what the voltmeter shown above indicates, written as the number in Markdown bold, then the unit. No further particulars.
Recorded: **26** V
